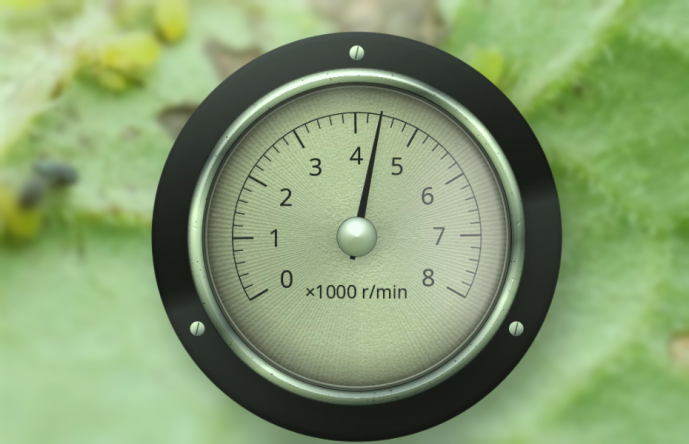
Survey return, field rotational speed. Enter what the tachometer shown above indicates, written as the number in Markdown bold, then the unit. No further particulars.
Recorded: **4400** rpm
